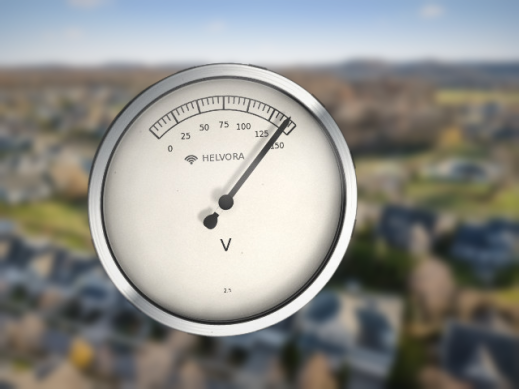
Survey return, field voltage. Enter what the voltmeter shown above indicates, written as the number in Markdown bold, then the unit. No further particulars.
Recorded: **140** V
